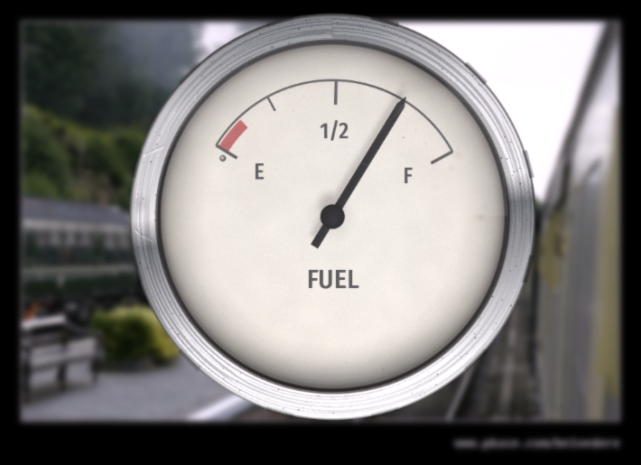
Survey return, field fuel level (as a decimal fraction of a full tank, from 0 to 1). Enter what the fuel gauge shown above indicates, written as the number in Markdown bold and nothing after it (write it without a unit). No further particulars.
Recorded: **0.75**
